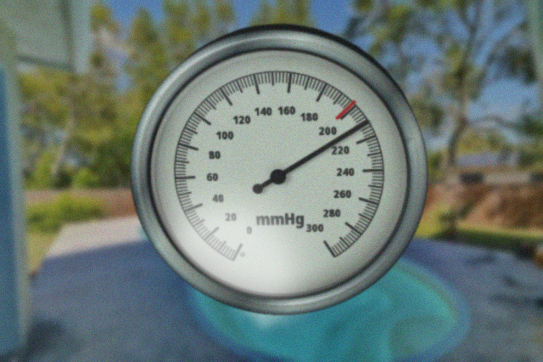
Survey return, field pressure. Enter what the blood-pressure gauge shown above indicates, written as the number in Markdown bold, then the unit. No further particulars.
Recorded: **210** mmHg
